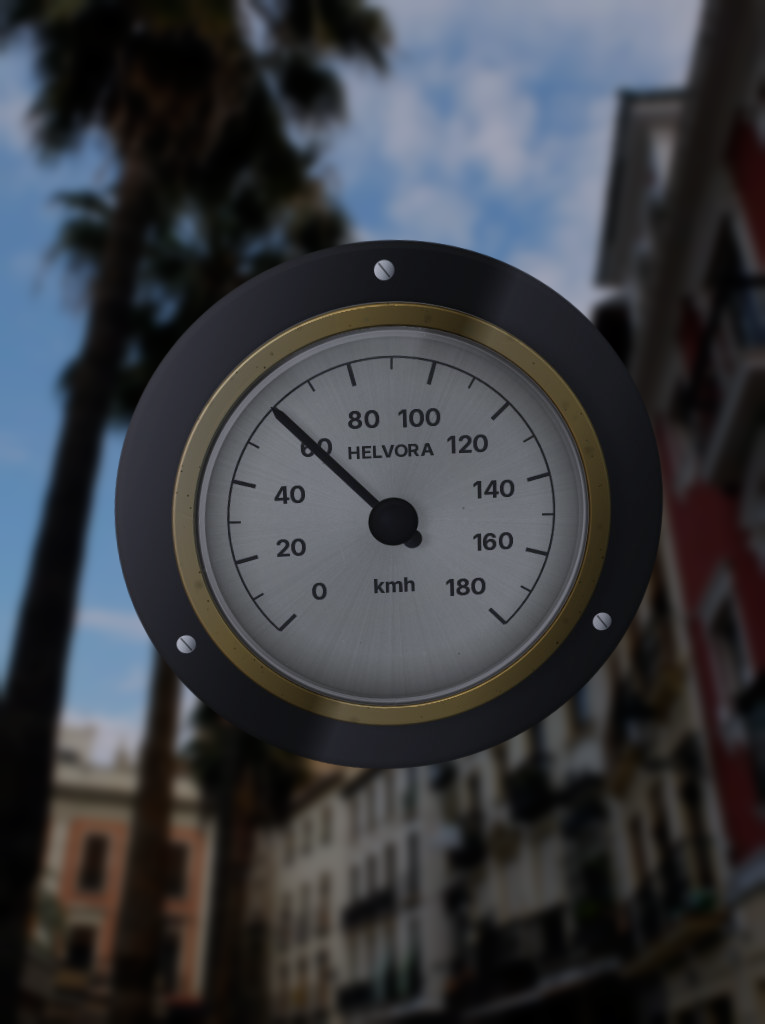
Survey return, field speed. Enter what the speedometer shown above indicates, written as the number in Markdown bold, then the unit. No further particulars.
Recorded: **60** km/h
